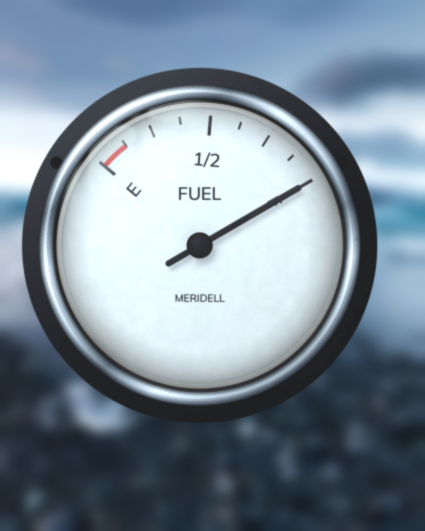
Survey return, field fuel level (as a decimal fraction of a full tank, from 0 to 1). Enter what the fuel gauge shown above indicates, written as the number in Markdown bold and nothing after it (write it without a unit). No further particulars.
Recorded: **1**
